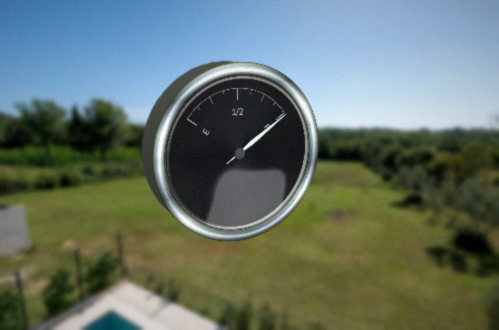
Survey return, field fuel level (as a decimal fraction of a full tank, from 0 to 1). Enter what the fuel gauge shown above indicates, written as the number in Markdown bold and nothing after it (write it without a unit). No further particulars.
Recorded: **1**
